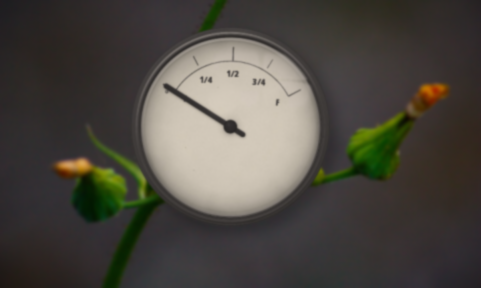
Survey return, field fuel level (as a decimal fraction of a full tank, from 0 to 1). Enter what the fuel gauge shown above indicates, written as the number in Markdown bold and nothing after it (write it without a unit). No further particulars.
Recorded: **0**
